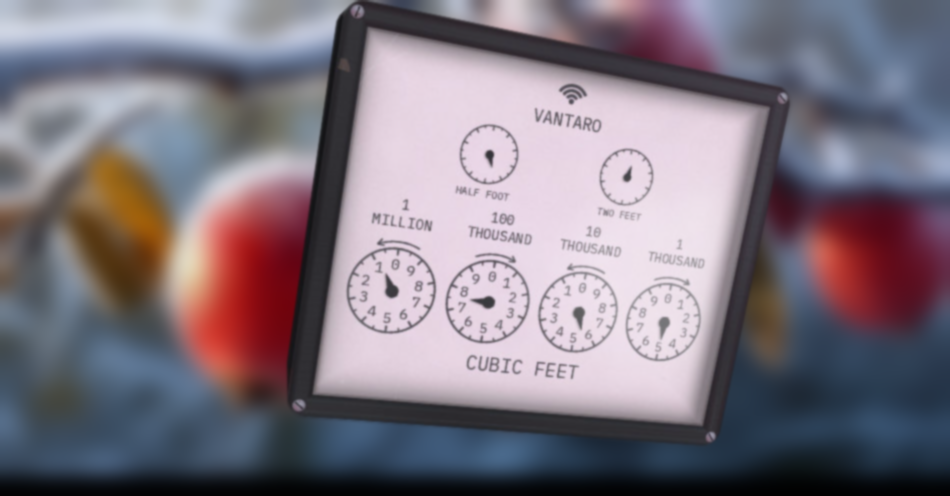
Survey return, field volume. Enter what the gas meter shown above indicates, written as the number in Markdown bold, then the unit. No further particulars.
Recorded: **75500** ft³
